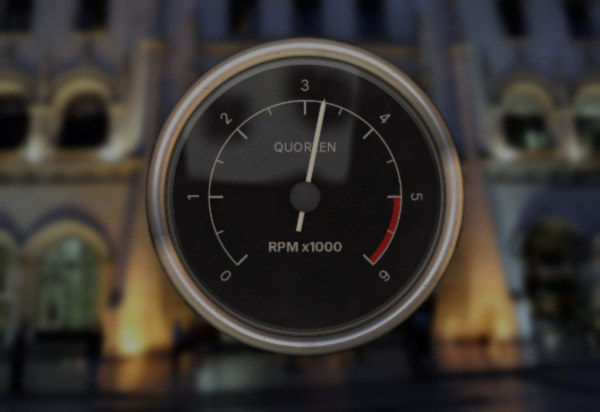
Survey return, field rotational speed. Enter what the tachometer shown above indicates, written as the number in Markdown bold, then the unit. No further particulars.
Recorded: **3250** rpm
